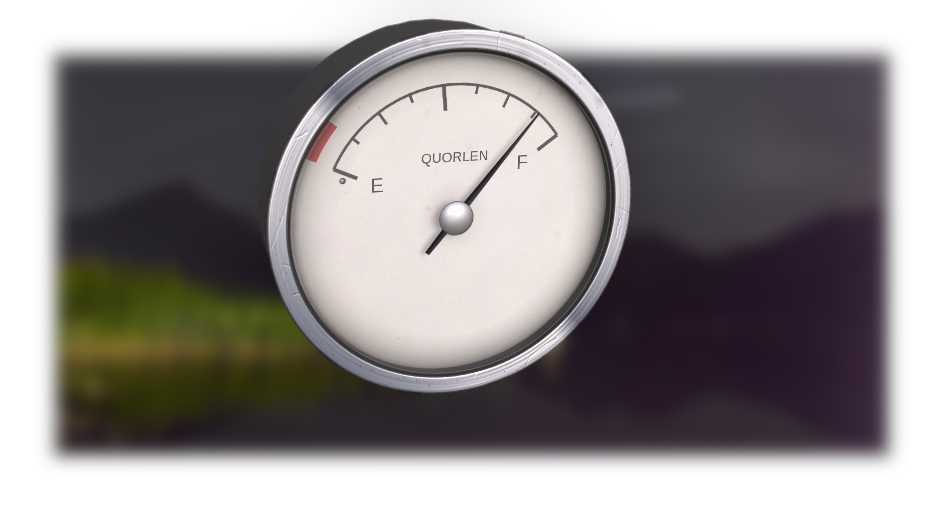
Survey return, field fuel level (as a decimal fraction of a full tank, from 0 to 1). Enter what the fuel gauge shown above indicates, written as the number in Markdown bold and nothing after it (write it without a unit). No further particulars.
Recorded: **0.875**
